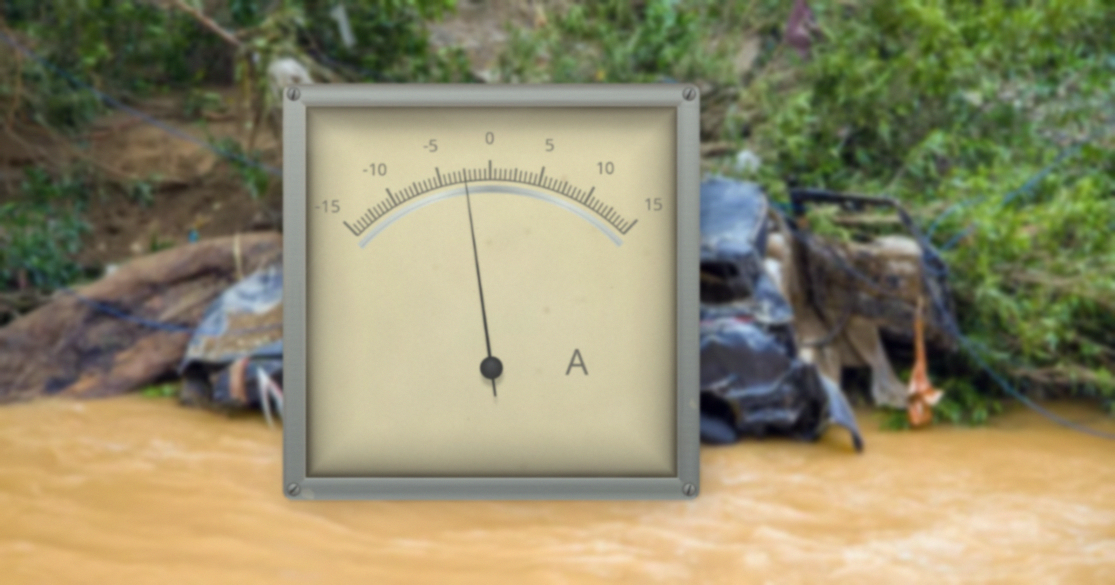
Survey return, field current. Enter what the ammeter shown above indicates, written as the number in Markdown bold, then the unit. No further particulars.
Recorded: **-2.5** A
